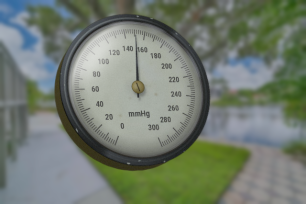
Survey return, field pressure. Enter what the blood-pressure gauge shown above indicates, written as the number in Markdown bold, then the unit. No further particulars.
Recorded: **150** mmHg
